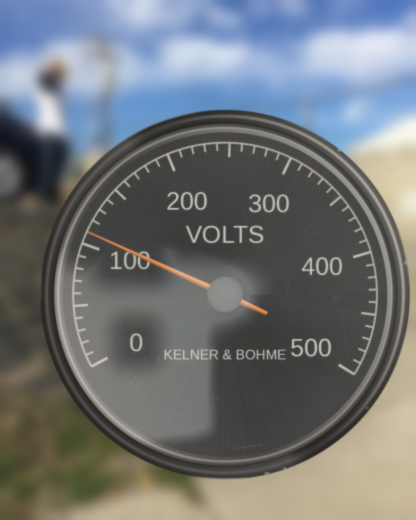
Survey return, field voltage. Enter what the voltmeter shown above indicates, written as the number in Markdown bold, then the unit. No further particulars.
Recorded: **110** V
